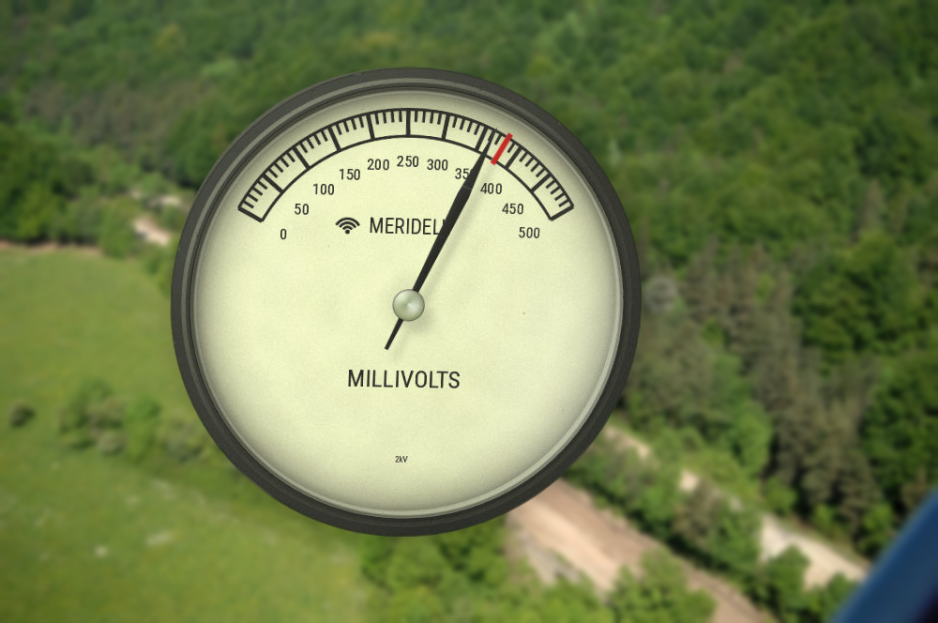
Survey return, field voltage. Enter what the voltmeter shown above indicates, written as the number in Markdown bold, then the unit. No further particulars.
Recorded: **360** mV
